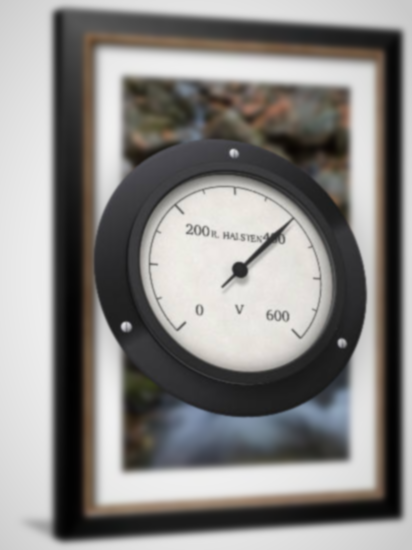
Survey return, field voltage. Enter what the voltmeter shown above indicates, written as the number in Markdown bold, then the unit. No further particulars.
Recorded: **400** V
